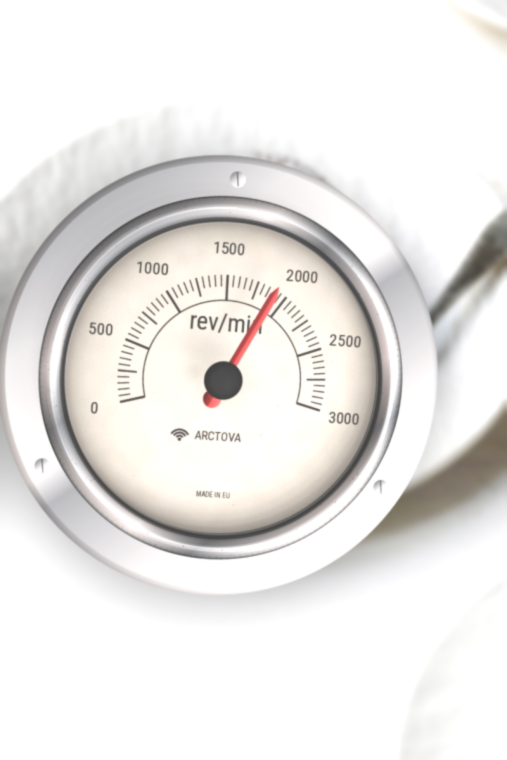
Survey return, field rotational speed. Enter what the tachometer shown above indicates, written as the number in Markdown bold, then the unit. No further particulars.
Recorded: **1900** rpm
